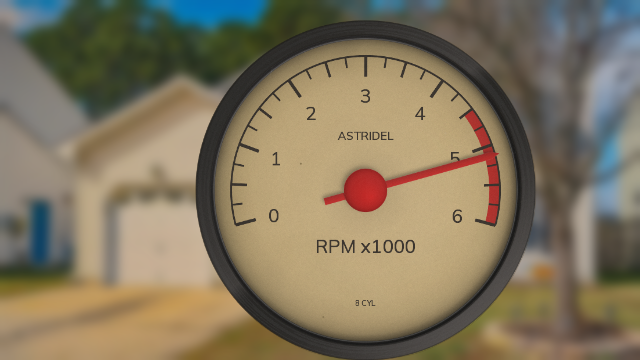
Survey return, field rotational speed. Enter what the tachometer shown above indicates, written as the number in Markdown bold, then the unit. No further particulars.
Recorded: **5125** rpm
